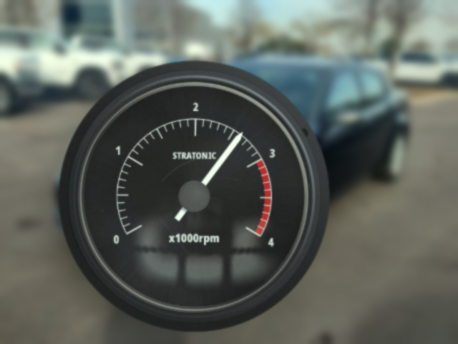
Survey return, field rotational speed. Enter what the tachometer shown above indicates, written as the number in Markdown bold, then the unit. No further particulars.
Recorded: **2600** rpm
